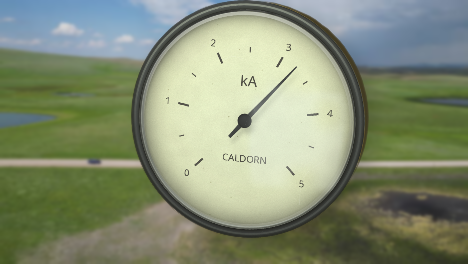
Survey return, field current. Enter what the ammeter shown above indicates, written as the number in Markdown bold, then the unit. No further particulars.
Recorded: **3.25** kA
